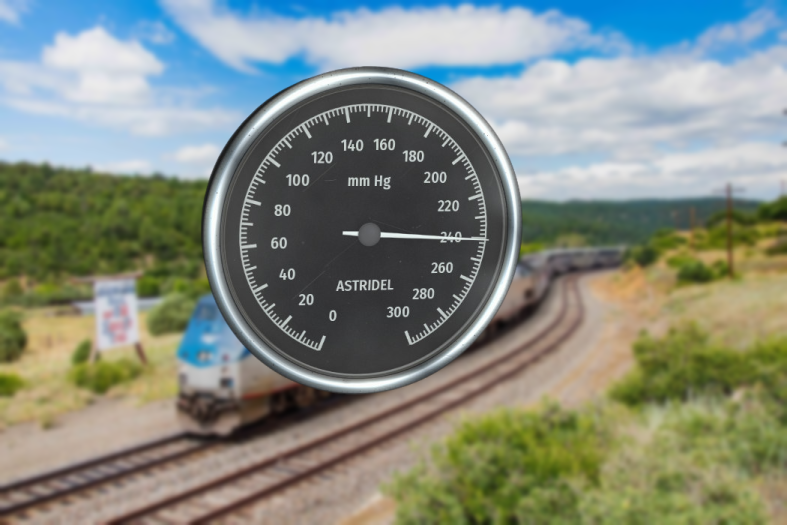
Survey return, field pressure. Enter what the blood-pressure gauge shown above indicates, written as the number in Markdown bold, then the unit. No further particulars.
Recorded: **240** mmHg
